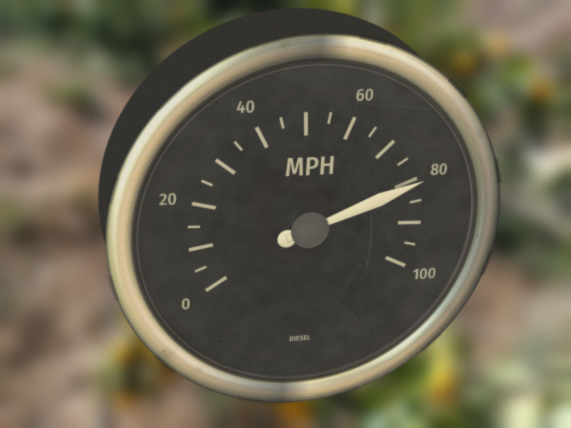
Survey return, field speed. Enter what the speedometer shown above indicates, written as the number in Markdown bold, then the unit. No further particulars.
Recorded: **80** mph
